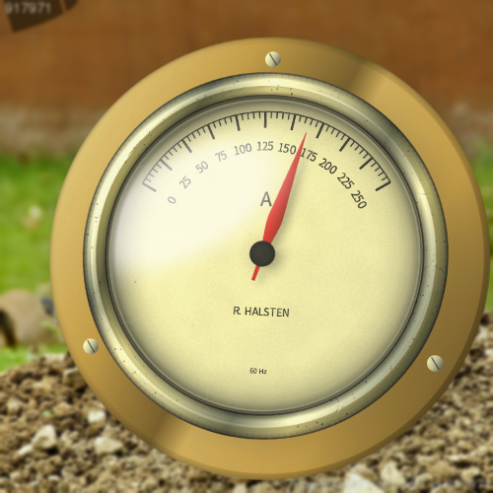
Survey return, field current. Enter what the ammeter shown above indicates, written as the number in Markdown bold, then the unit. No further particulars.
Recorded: **165** A
